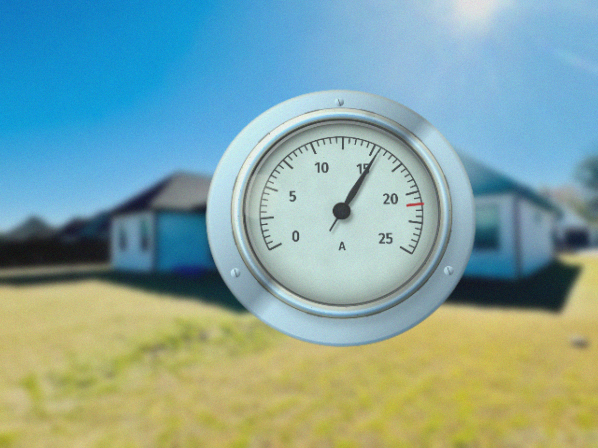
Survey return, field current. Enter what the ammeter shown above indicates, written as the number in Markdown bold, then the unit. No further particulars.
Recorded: **15.5** A
